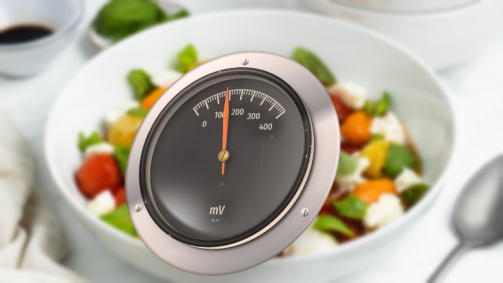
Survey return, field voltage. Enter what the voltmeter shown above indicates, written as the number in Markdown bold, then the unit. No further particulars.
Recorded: **150** mV
